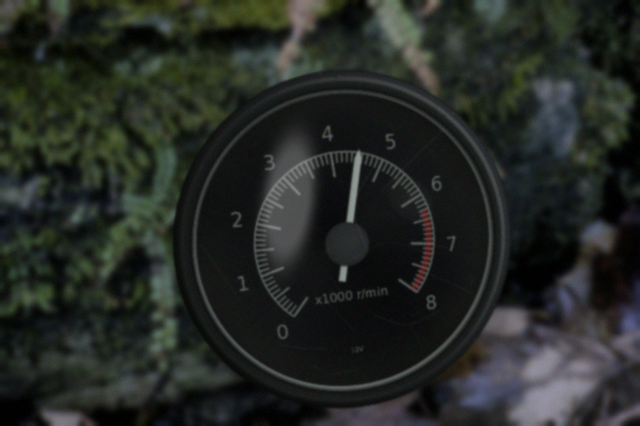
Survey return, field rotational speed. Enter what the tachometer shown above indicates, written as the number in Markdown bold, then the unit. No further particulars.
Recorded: **4500** rpm
